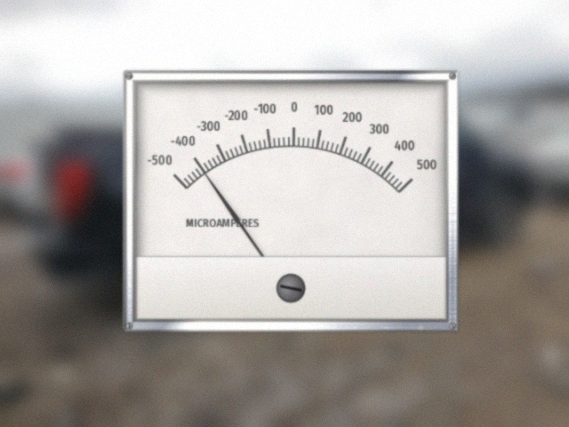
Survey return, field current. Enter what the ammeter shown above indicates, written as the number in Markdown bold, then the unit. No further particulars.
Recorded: **-400** µA
